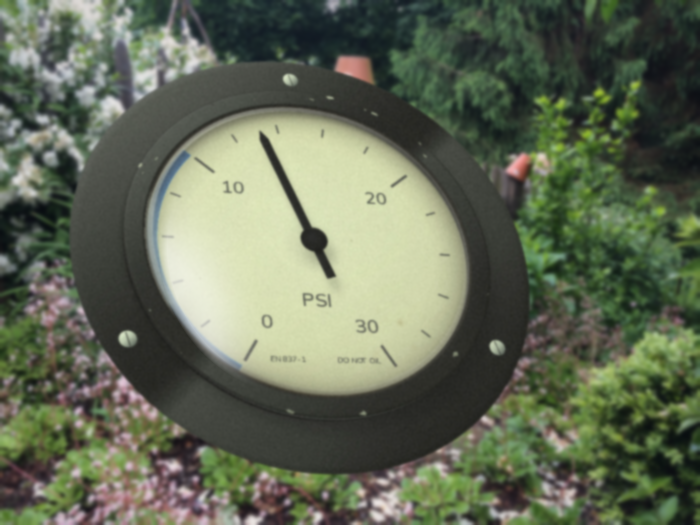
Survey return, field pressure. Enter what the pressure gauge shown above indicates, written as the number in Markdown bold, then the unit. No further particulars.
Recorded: **13** psi
